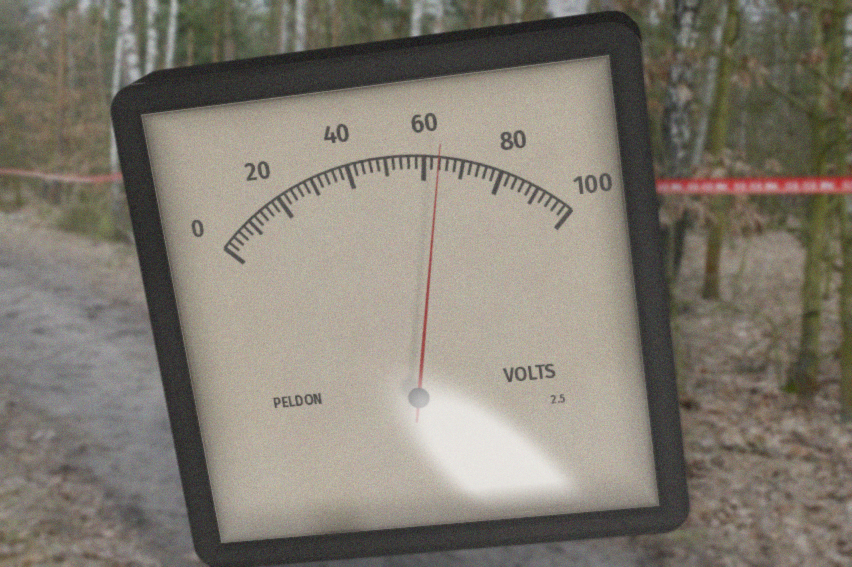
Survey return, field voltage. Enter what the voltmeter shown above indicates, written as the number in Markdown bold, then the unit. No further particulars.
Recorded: **64** V
